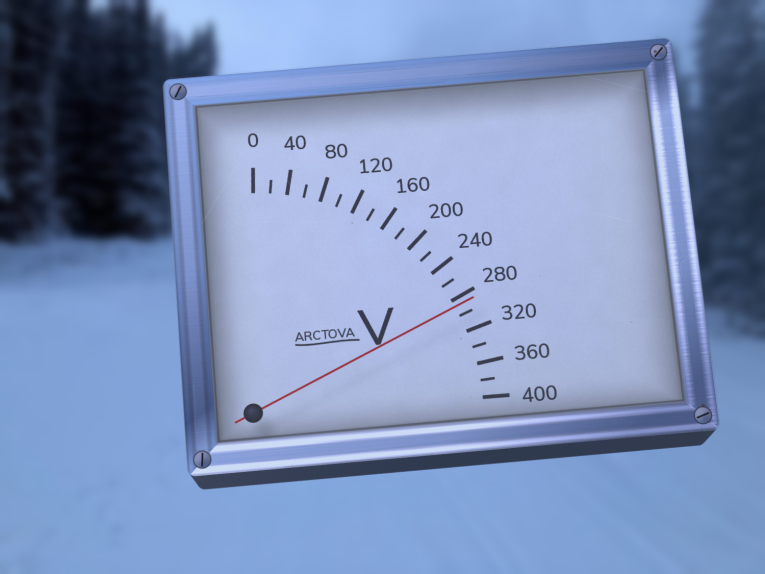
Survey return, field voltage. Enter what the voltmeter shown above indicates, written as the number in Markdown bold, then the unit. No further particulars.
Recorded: **290** V
